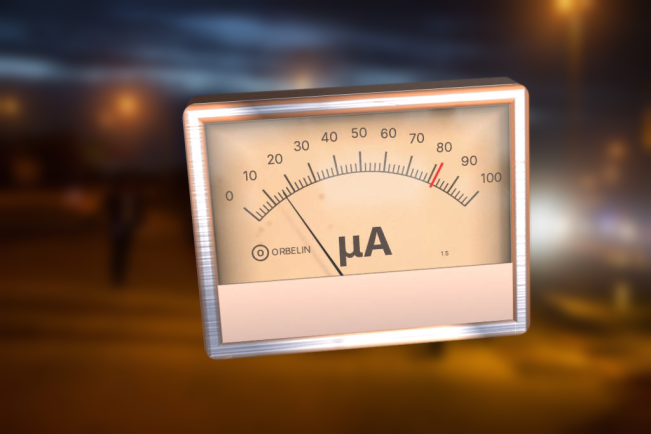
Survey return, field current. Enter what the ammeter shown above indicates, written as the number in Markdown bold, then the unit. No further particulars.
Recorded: **16** µA
